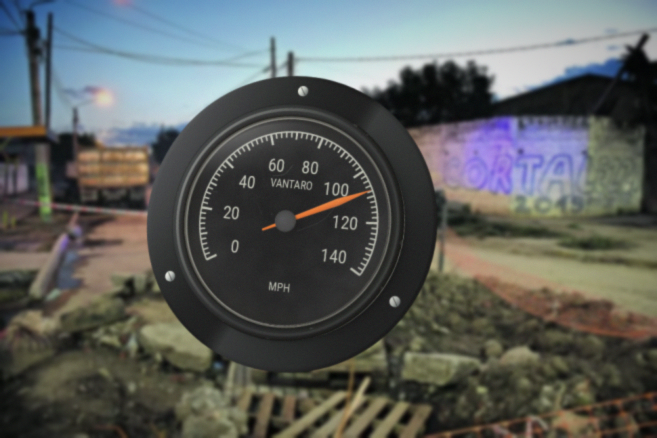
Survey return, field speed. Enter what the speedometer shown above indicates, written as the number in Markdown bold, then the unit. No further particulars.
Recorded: **108** mph
